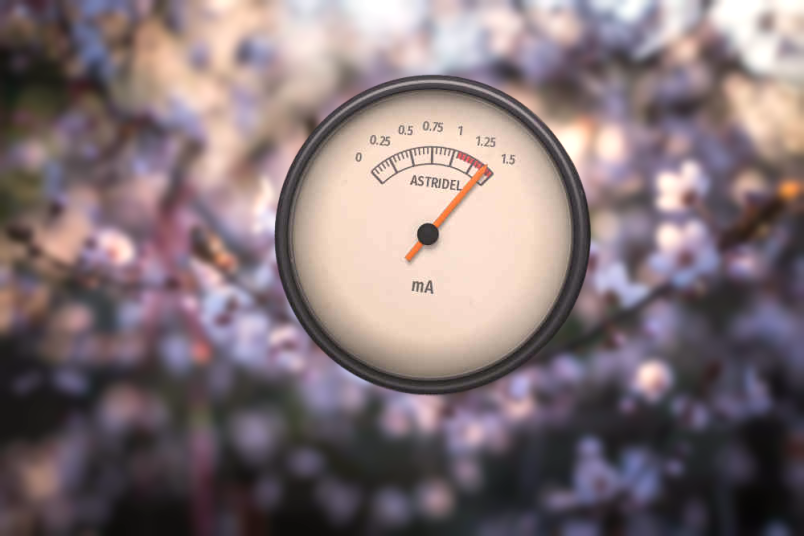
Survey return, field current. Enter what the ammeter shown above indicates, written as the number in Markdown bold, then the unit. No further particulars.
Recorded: **1.4** mA
